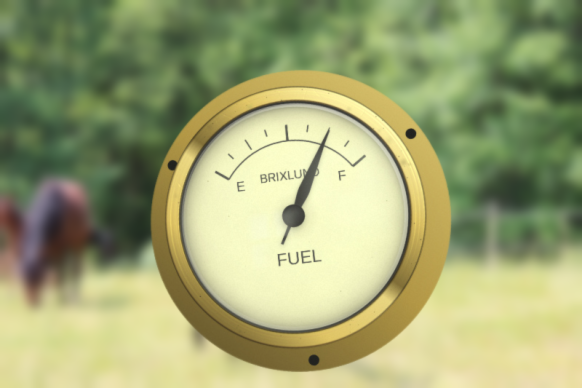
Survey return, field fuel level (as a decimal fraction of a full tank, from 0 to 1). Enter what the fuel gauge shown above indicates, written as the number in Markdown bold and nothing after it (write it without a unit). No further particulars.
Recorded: **0.75**
